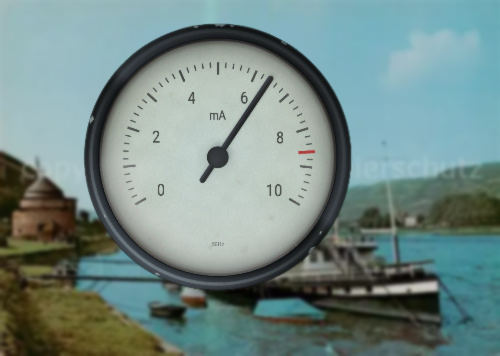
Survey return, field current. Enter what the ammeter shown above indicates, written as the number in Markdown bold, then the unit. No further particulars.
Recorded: **6.4** mA
